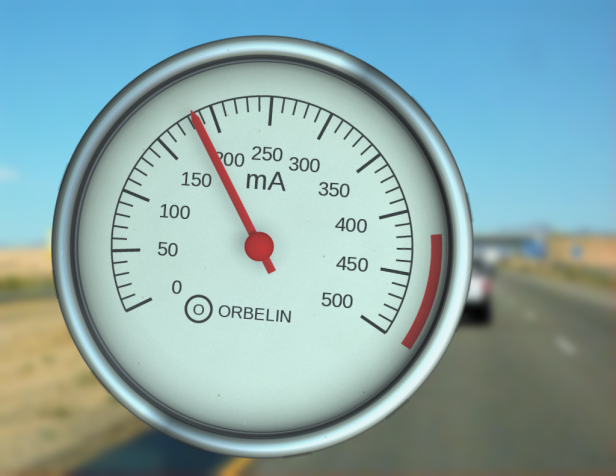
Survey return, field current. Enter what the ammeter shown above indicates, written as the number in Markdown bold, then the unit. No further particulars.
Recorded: **185** mA
